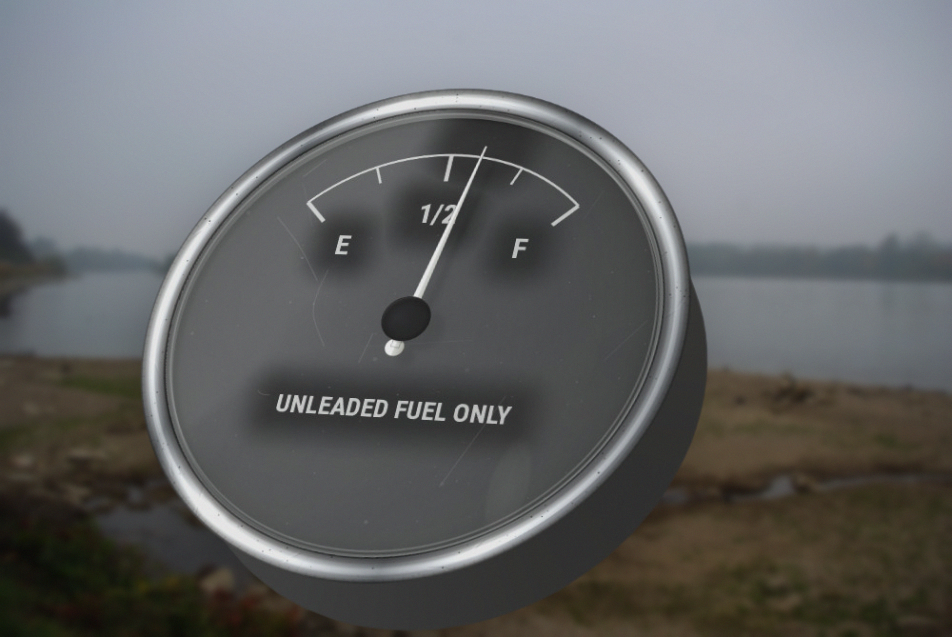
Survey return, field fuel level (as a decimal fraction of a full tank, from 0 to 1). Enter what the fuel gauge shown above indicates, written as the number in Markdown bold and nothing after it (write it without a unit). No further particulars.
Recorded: **0.625**
